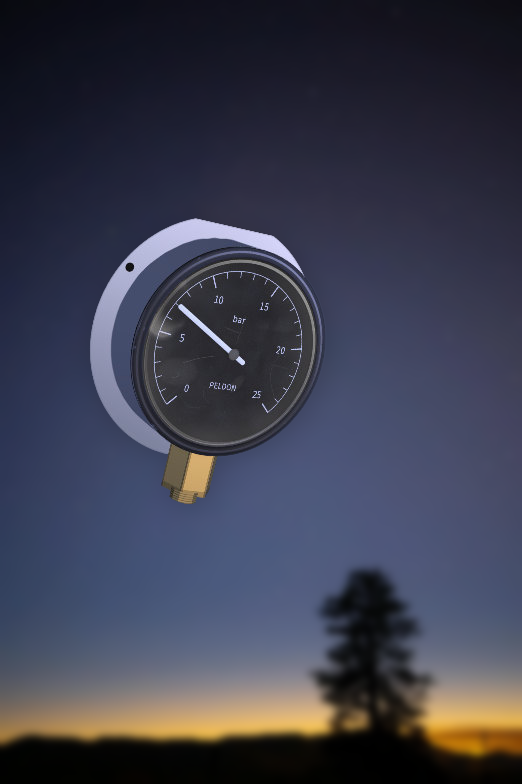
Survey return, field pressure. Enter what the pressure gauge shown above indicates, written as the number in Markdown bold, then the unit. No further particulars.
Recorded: **7** bar
